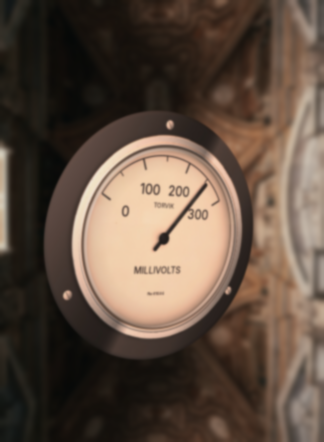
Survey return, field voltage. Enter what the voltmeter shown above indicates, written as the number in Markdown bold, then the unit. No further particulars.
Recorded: **250** mV
